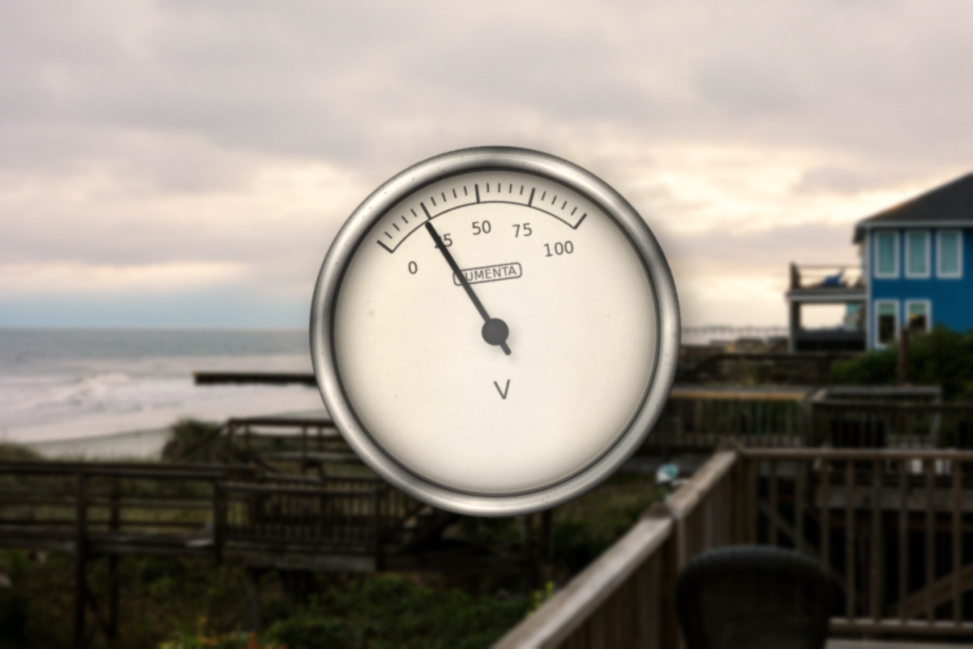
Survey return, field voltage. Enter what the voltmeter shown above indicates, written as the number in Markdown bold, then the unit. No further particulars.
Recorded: **22.5** V
